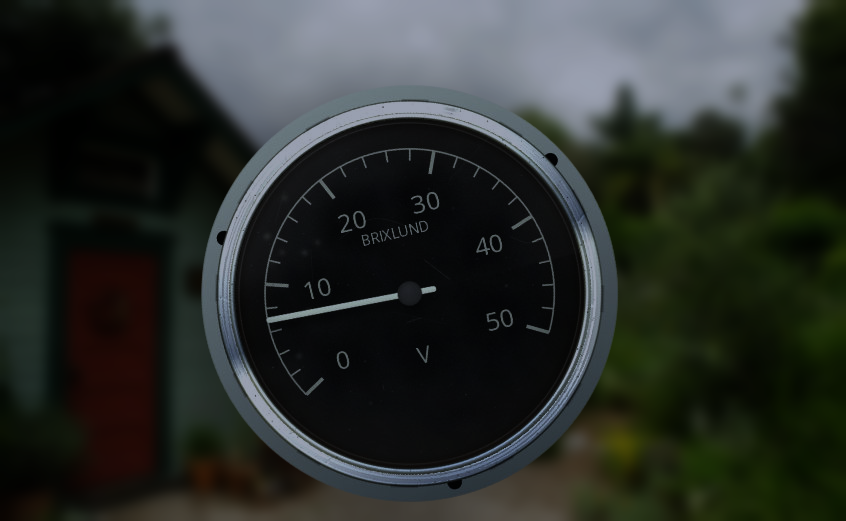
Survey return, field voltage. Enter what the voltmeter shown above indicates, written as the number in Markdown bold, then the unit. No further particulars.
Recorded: **7** V
